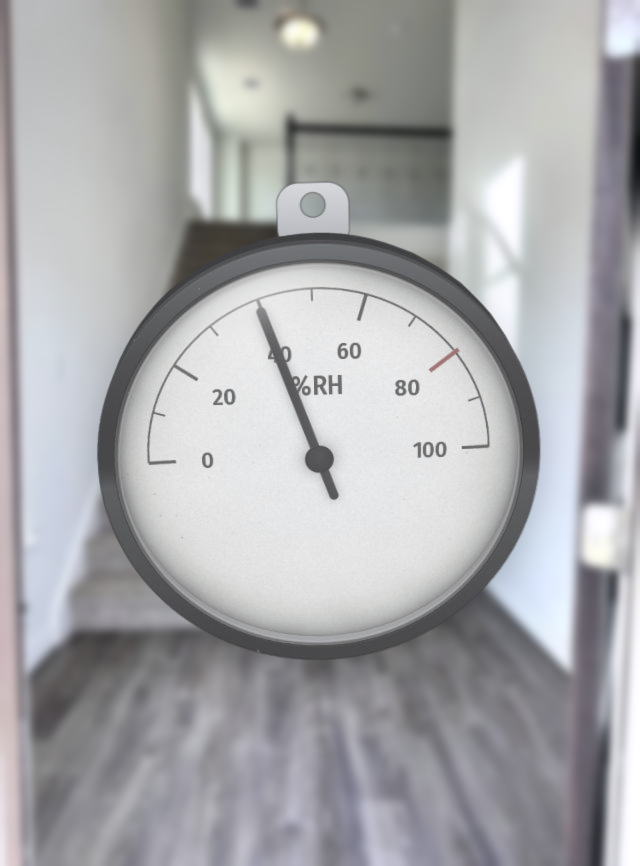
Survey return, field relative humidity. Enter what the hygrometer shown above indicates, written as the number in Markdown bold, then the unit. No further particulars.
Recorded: **40** %
